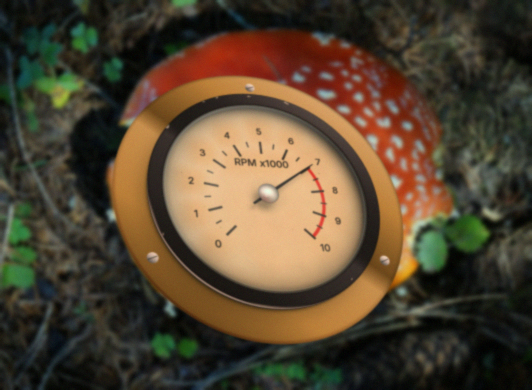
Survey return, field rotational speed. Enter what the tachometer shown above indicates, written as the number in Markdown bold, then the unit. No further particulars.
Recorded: **7000** rpm
